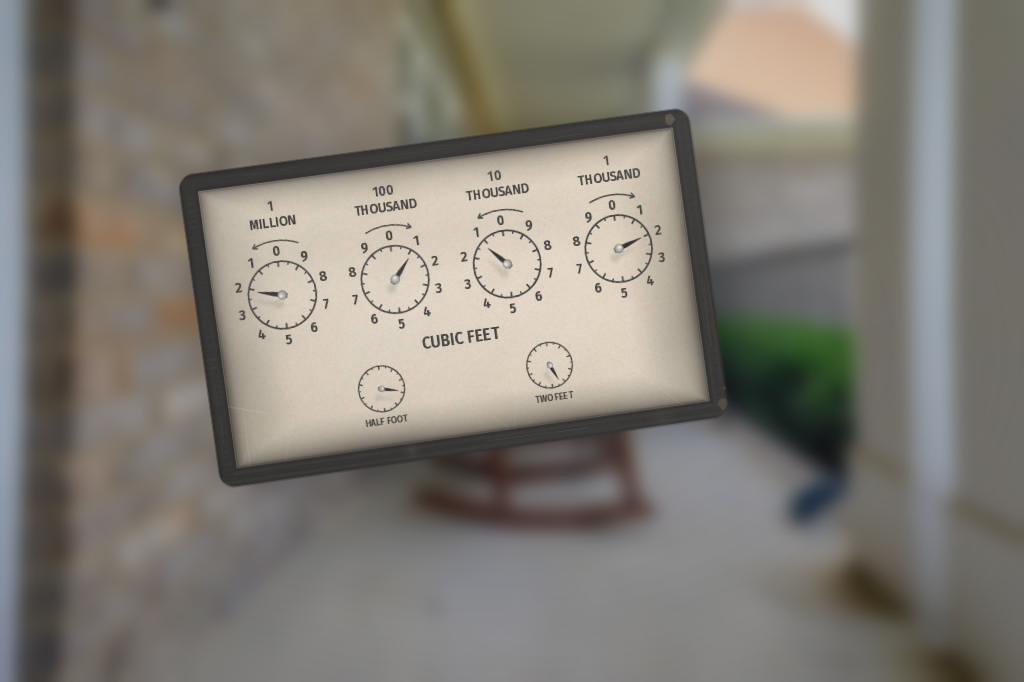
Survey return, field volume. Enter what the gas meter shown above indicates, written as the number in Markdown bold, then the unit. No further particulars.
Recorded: **211200** ft³
